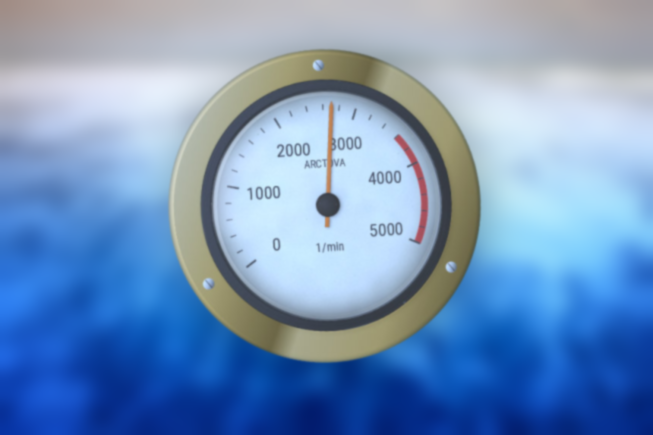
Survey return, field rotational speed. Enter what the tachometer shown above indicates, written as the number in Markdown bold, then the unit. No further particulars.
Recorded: **2700** rpm
